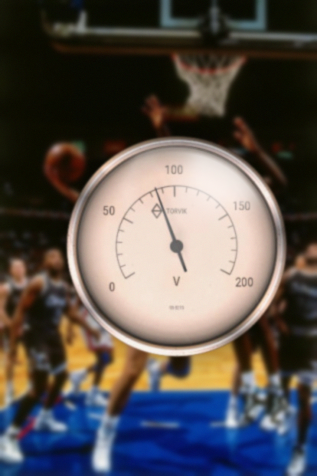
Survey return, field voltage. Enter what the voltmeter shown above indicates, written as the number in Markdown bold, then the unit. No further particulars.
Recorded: **85** V
